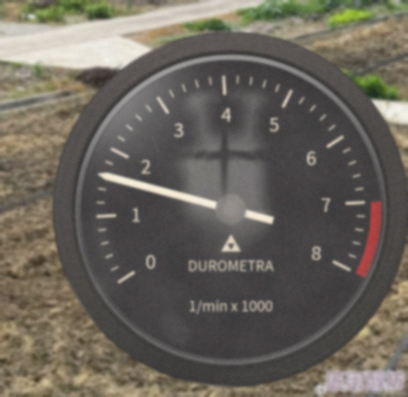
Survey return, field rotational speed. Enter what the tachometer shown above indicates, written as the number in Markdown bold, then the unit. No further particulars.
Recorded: **1600** rpm
